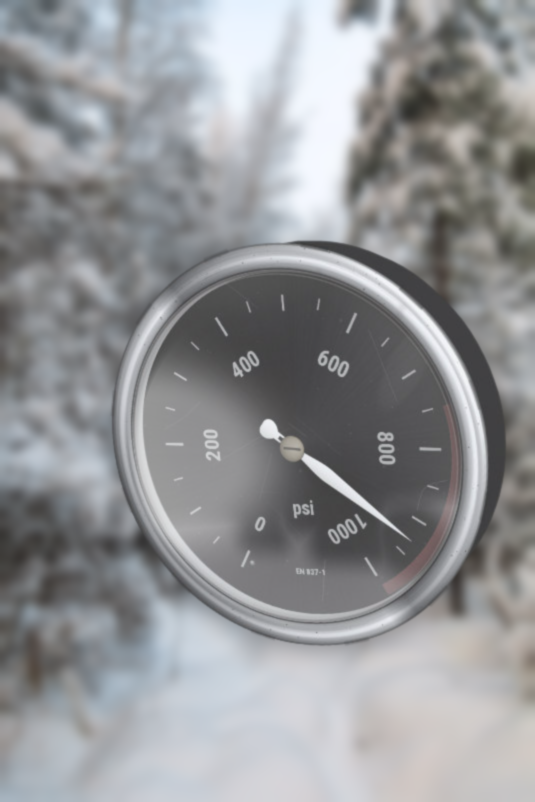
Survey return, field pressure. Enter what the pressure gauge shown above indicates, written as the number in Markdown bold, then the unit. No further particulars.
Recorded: **925** psi
